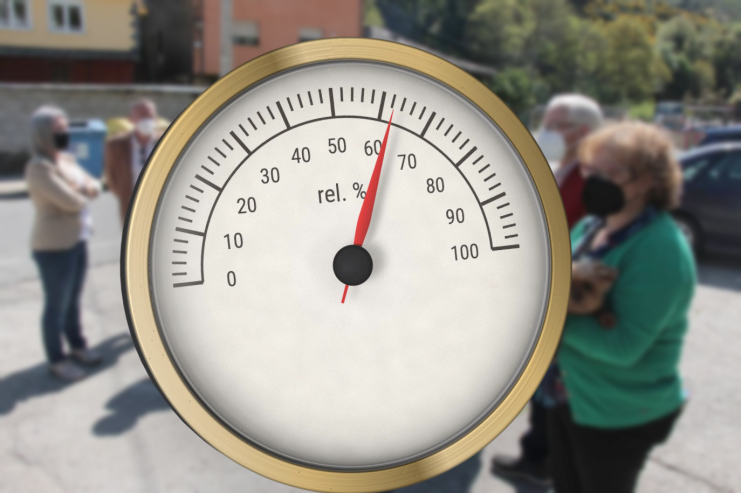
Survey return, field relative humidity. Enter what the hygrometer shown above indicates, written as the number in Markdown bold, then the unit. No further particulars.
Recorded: **62** %
